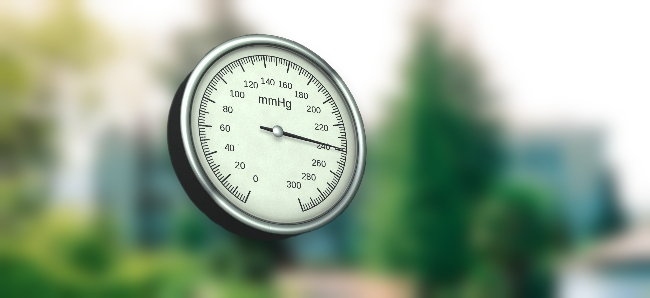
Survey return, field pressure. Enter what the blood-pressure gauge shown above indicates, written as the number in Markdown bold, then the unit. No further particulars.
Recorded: **240** mmHg
